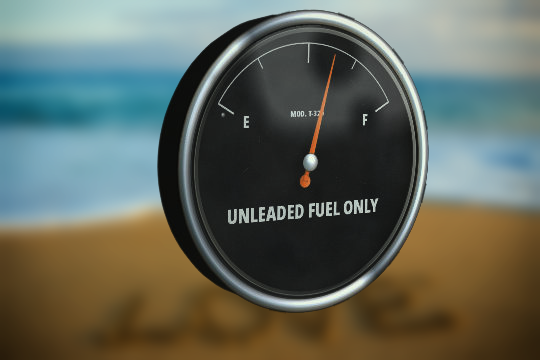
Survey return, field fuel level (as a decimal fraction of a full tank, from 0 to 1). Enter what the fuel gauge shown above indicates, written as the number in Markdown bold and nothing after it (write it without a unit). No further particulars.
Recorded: **0.625**
